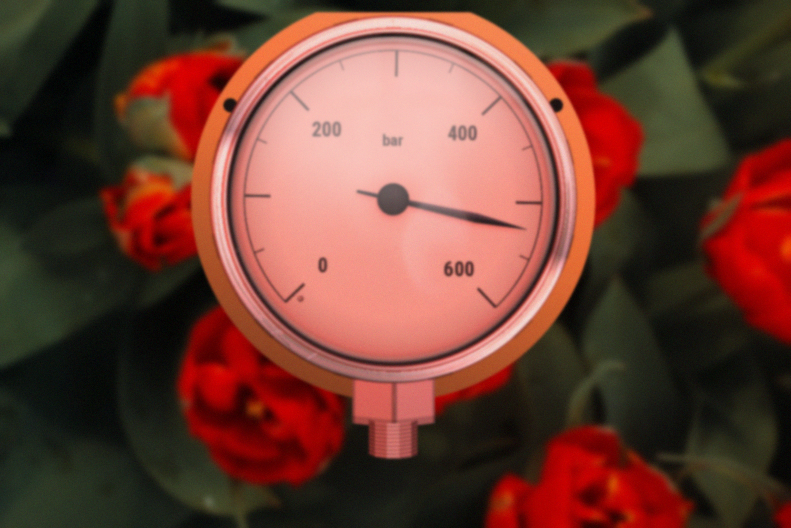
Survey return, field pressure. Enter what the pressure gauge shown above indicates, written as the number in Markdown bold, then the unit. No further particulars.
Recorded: **525** bar
